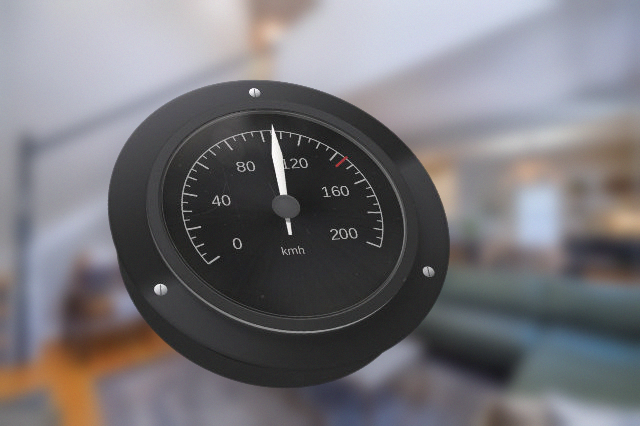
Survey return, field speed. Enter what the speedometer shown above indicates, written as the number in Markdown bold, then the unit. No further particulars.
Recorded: **105** km/h
